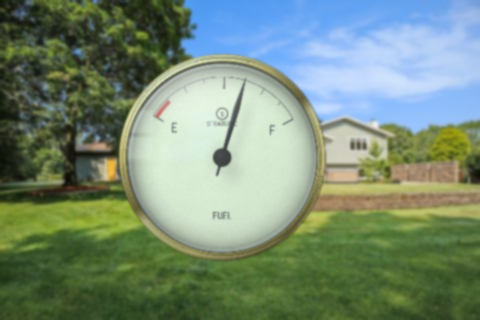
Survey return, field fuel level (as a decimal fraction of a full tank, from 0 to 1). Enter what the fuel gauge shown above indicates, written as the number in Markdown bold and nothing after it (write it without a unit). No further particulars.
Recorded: **0.625**
